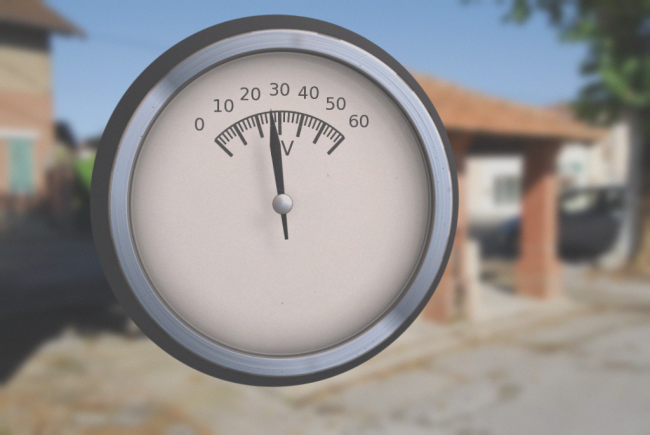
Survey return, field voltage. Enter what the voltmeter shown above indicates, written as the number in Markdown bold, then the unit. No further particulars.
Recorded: **26** kV
